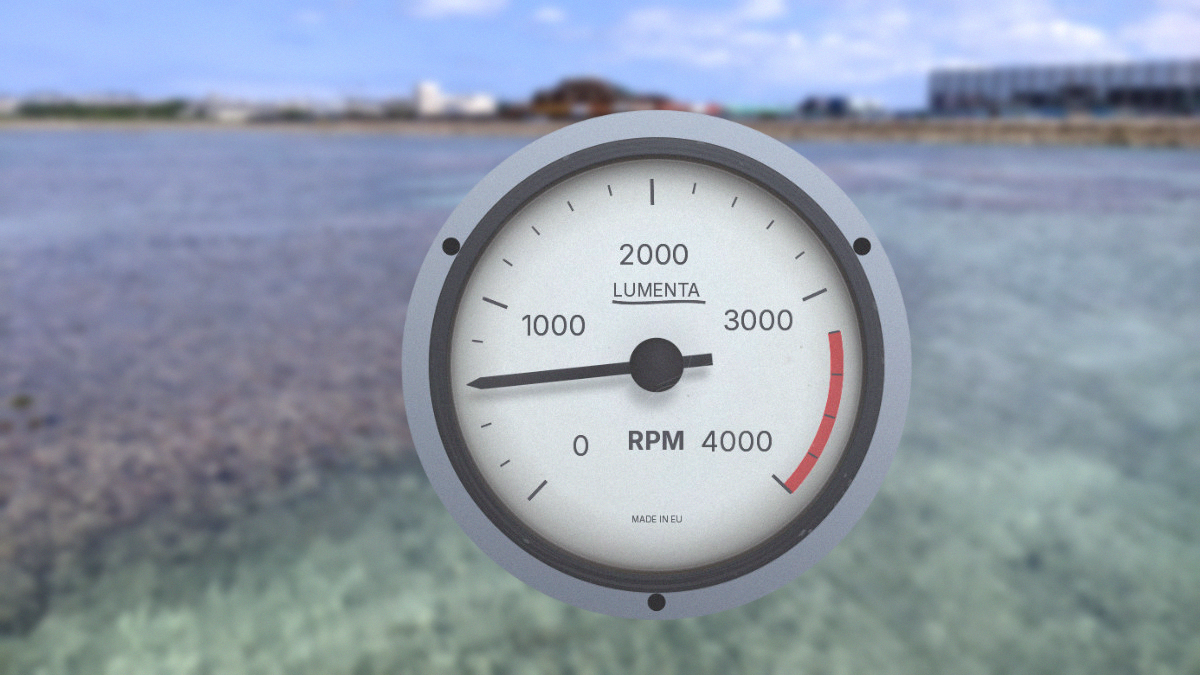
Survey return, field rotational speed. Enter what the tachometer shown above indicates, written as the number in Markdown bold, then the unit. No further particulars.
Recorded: **600** rpm
